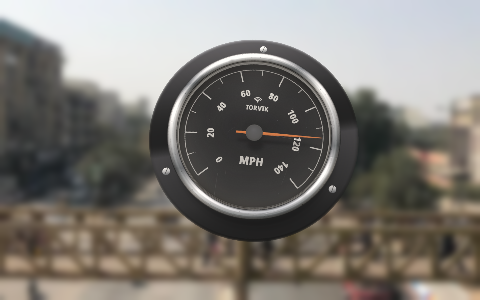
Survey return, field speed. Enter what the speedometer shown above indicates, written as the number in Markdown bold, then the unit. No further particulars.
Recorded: **115** mph
